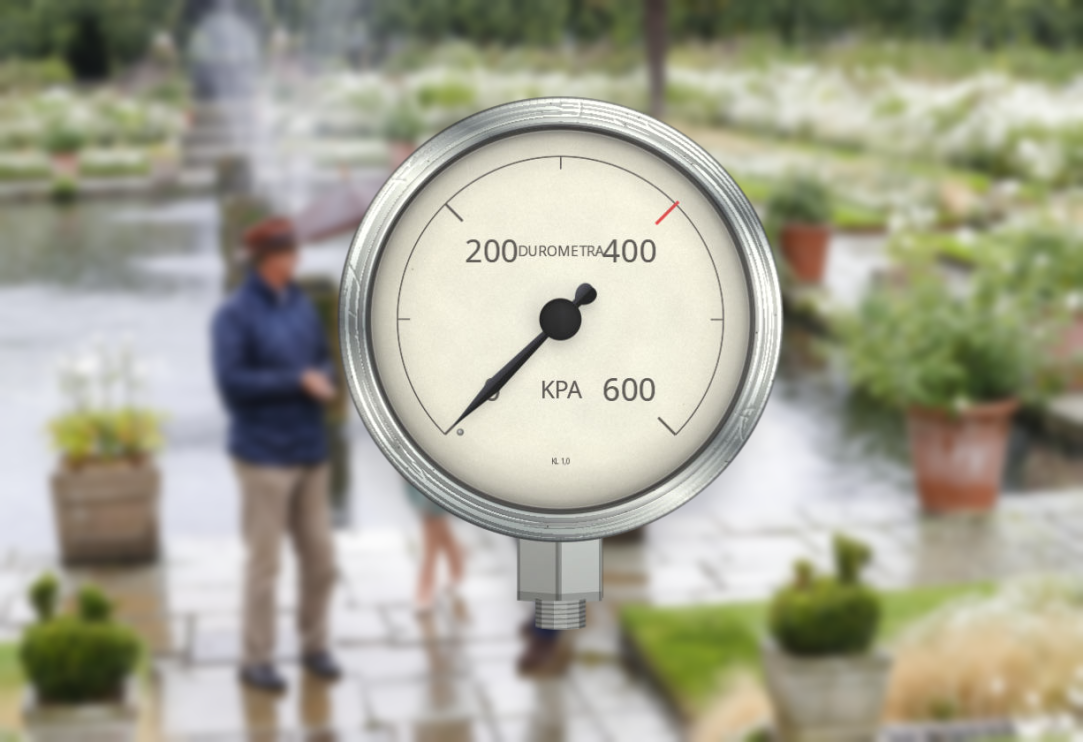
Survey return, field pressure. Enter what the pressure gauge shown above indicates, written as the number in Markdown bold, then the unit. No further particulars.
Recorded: **0** kPa
